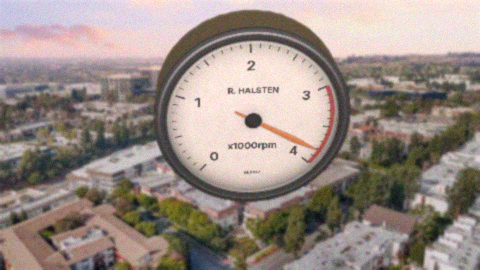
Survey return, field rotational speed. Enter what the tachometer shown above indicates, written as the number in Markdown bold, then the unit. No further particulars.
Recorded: **3800** rpm
